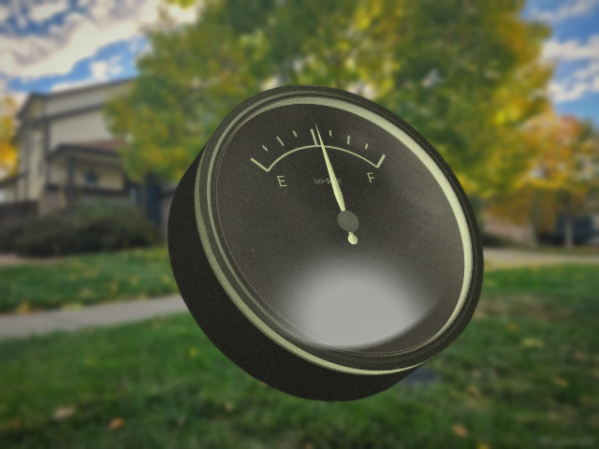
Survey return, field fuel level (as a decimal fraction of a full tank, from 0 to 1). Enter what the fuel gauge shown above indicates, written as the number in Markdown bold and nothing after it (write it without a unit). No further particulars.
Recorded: **0.5**
